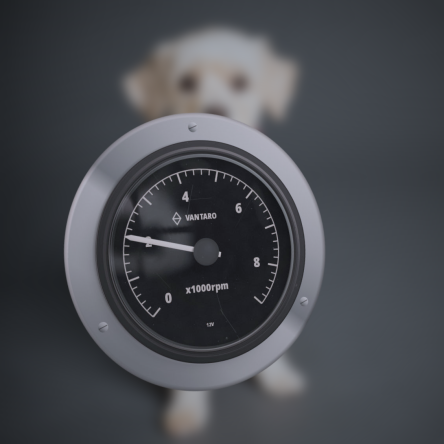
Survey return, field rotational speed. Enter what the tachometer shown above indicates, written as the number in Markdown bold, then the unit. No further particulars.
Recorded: **2000** rpm
